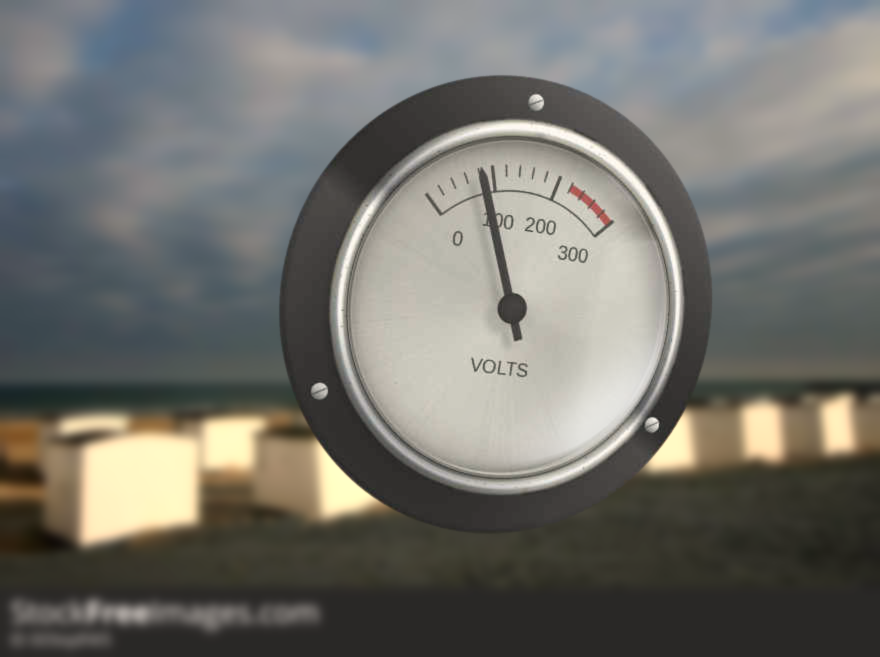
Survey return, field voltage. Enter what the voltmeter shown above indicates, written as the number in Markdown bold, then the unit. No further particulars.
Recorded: **80** V
